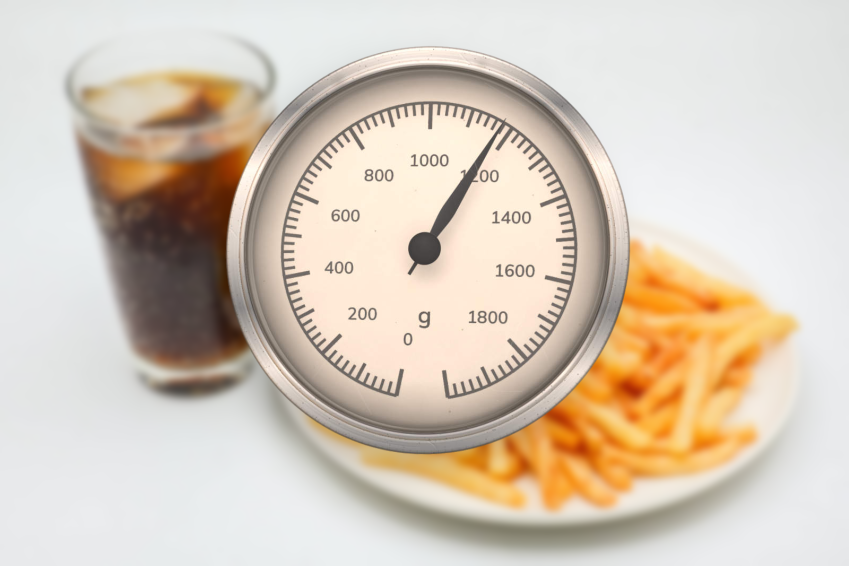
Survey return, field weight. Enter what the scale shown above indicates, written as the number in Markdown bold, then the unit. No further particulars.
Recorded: **1180** g
